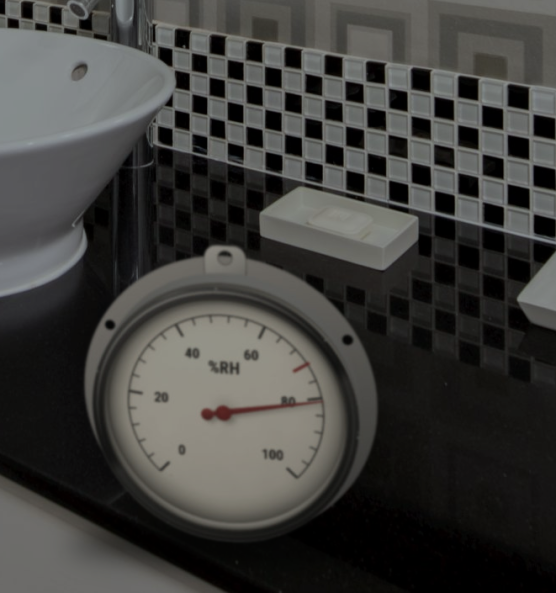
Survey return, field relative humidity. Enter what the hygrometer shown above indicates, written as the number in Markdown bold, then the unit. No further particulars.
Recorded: **80** %
